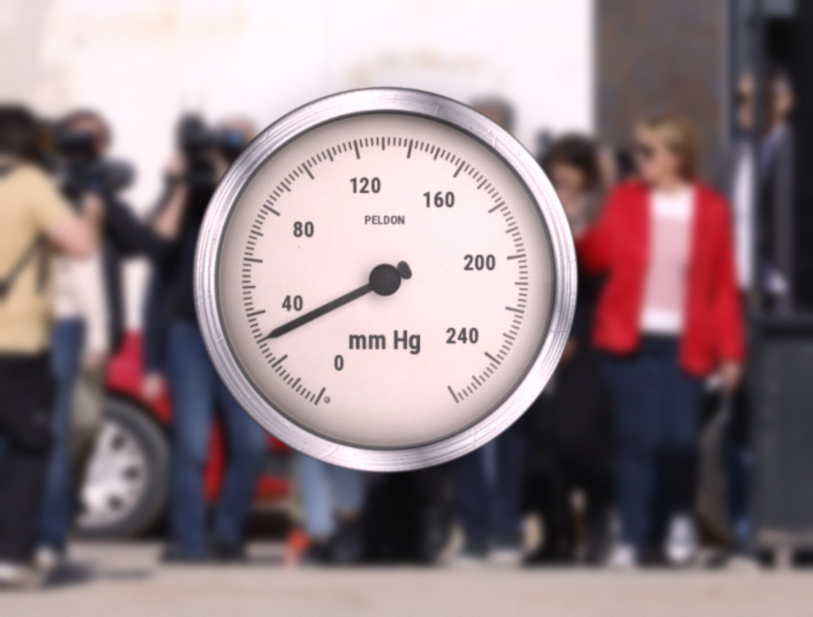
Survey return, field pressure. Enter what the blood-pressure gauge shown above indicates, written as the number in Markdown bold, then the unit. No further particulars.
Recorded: **30** mmHg
